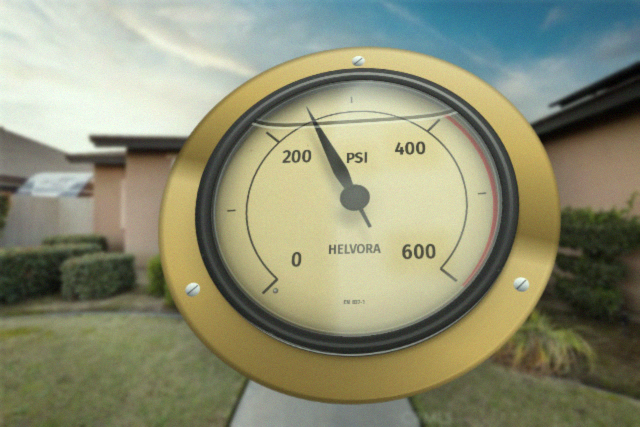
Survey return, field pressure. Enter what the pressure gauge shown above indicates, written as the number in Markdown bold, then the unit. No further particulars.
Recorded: **250** psi
